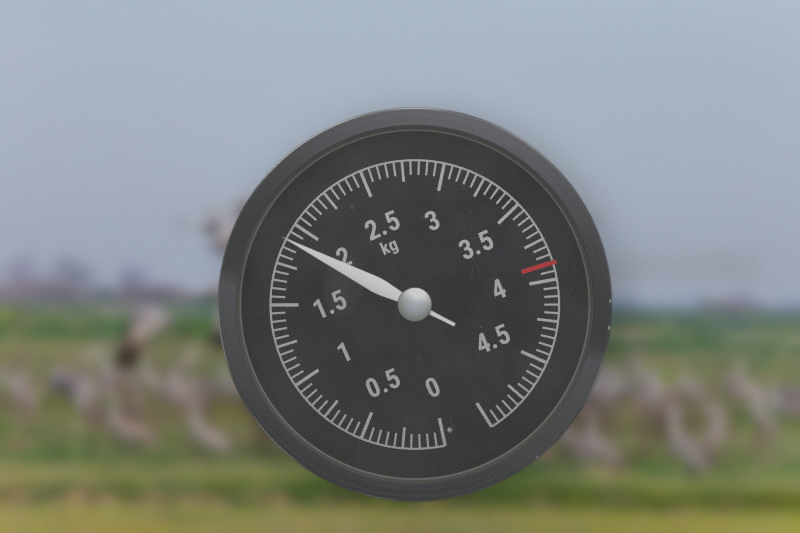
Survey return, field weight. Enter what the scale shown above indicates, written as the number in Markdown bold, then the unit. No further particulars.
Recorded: **1.9** kg
